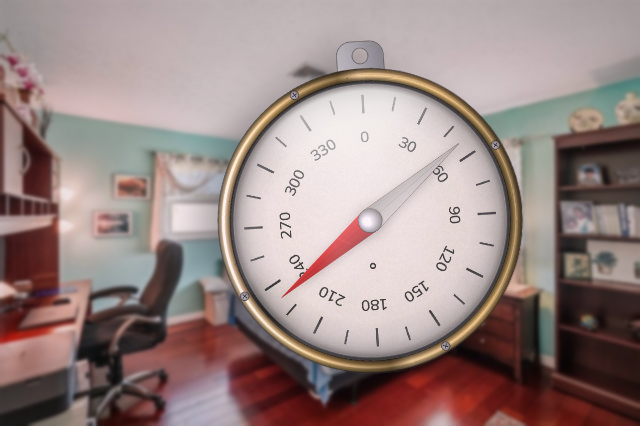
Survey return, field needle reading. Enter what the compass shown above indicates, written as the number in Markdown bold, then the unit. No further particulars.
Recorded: **232.5** °
